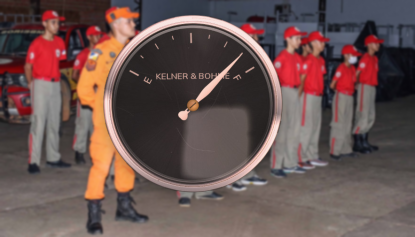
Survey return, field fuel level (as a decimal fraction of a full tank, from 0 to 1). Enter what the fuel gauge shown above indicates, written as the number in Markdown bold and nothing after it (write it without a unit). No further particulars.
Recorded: **0.875**
